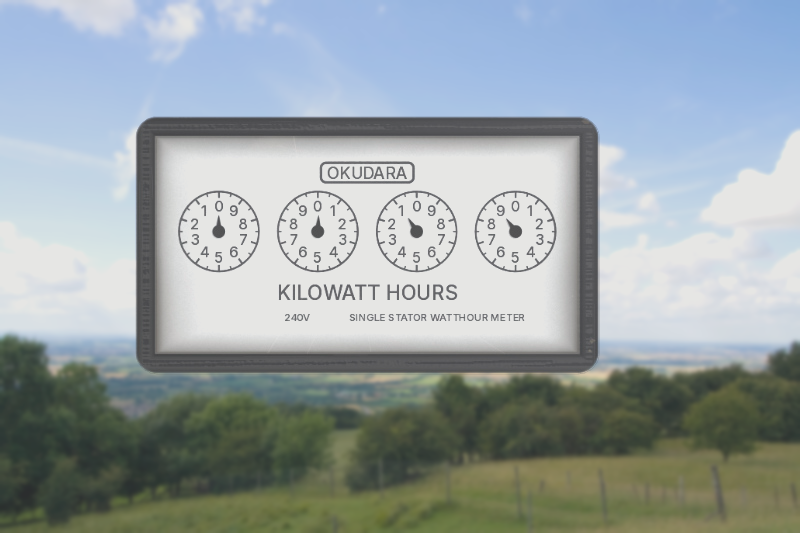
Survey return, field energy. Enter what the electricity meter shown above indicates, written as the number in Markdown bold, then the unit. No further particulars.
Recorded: **9** kWh
